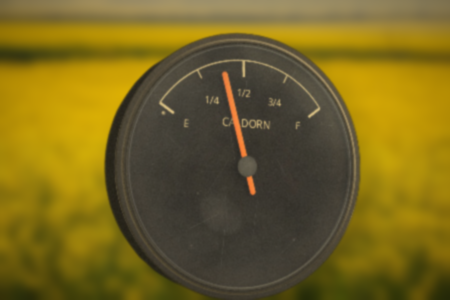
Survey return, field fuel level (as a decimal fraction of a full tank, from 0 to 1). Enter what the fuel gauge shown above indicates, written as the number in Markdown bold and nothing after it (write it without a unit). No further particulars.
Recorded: **0.375**
